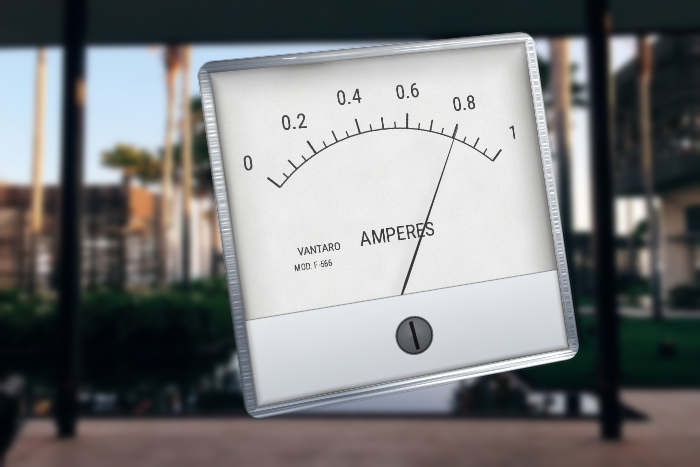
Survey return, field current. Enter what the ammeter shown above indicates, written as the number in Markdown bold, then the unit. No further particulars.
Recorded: **0.8** A
